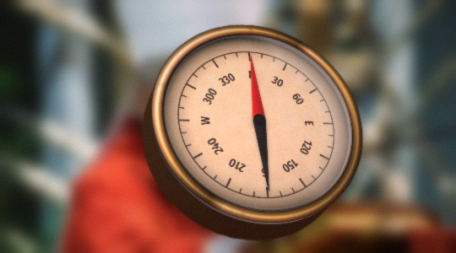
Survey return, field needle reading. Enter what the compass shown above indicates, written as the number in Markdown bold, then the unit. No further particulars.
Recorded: **0** °
